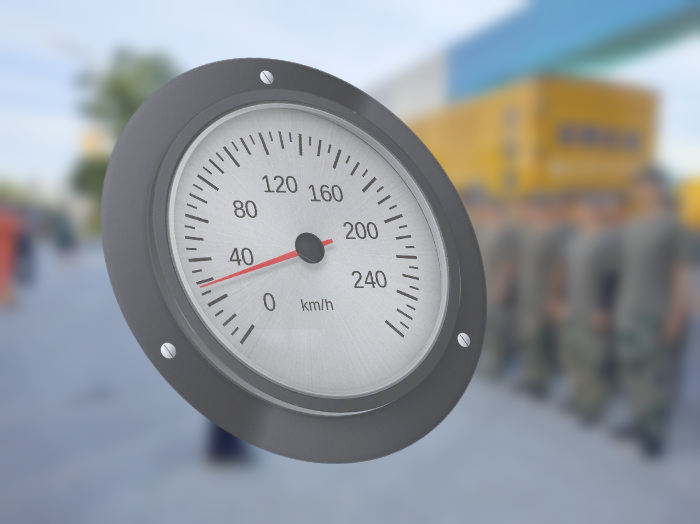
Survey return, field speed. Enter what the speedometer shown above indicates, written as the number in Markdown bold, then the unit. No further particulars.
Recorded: **27.5** km/h
